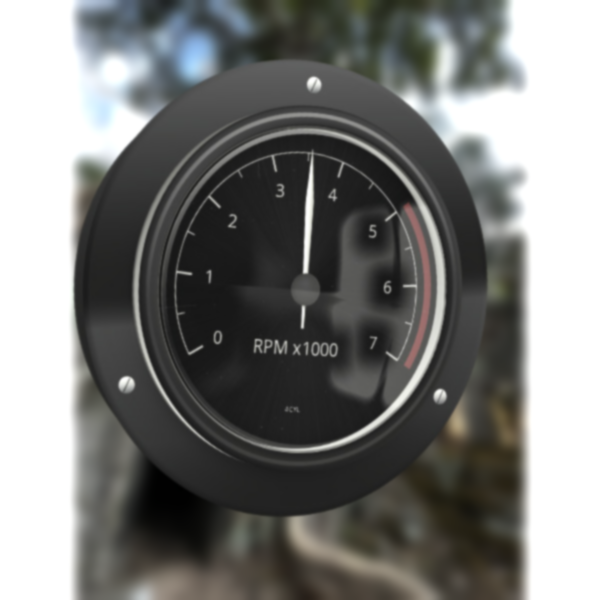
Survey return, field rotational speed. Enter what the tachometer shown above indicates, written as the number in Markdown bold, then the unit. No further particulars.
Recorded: **3500** rpm
